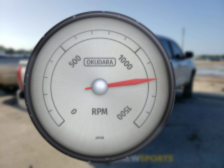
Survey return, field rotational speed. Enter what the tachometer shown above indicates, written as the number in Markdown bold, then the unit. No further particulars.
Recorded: **1200** rpm
